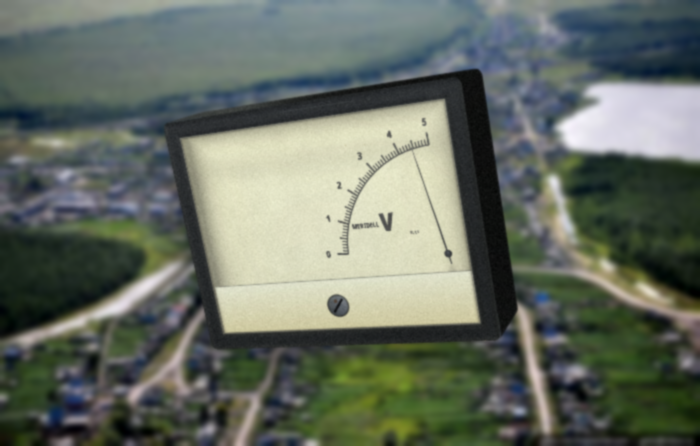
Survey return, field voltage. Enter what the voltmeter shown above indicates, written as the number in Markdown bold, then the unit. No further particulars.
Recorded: **4.5** V
